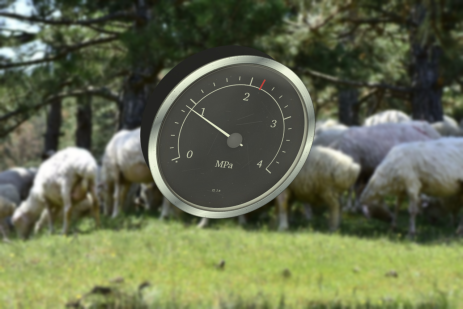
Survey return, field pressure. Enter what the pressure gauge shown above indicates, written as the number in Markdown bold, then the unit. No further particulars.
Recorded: **0.9** MPa
